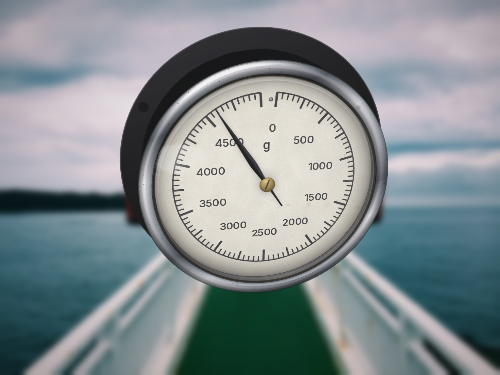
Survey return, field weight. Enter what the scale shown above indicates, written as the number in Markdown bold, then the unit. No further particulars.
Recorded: **4600** g
